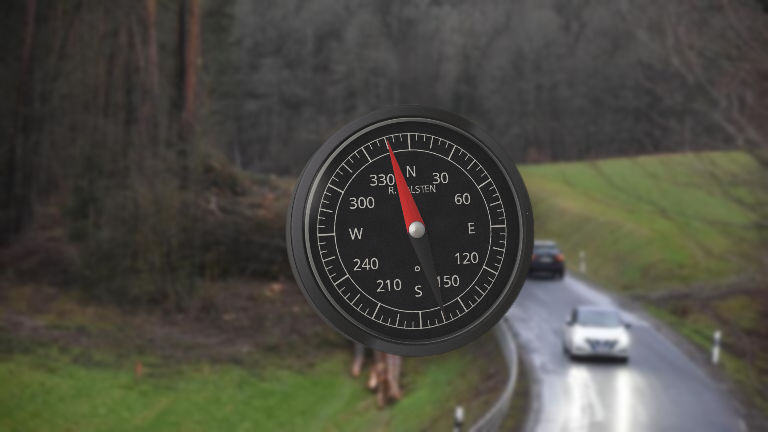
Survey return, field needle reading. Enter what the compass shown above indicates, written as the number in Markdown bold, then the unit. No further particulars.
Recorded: **345** °
